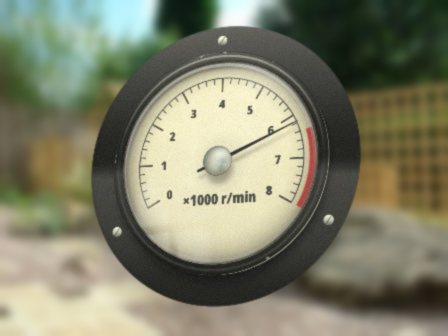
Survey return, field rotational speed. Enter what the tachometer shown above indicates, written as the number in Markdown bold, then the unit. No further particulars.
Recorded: **6200** rpm
